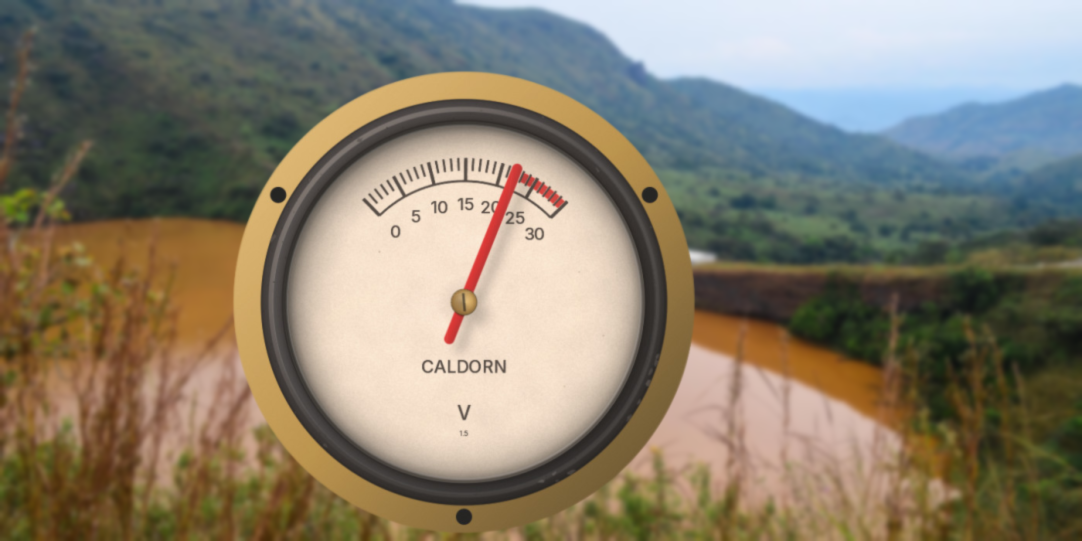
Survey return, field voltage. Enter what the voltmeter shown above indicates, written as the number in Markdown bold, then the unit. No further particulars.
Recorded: **22** V
